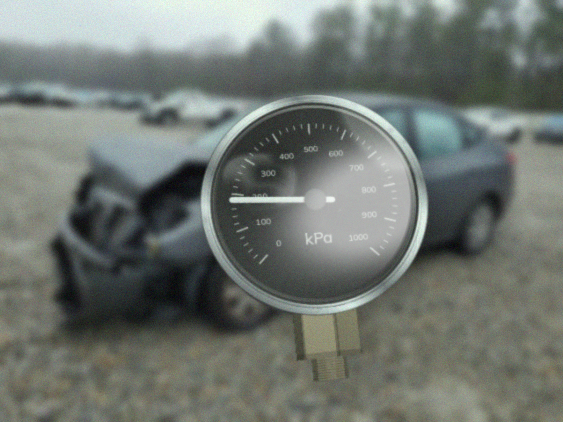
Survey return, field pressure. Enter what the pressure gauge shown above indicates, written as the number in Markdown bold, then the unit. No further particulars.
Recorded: **180** kPa
